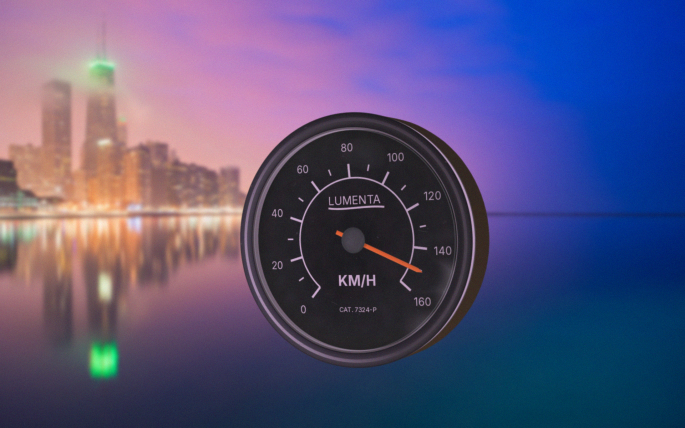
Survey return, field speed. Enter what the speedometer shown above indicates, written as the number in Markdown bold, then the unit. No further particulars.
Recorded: **150** km/h
